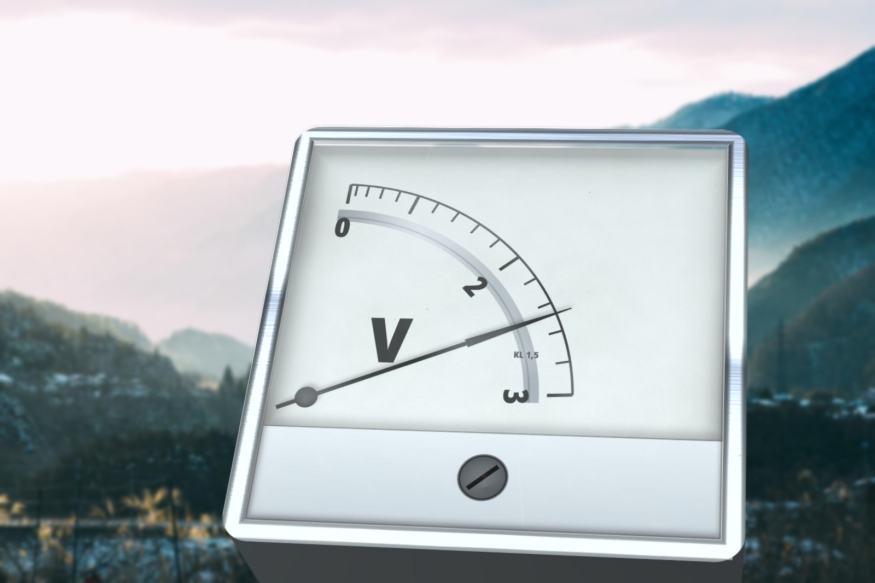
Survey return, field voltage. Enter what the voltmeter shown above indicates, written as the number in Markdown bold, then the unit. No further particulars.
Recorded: **2.5** V
